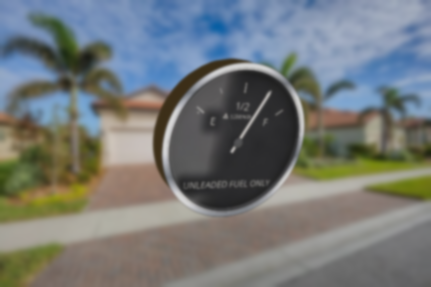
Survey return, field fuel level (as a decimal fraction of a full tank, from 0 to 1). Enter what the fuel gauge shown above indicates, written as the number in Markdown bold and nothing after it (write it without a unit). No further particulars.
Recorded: **0.75**
